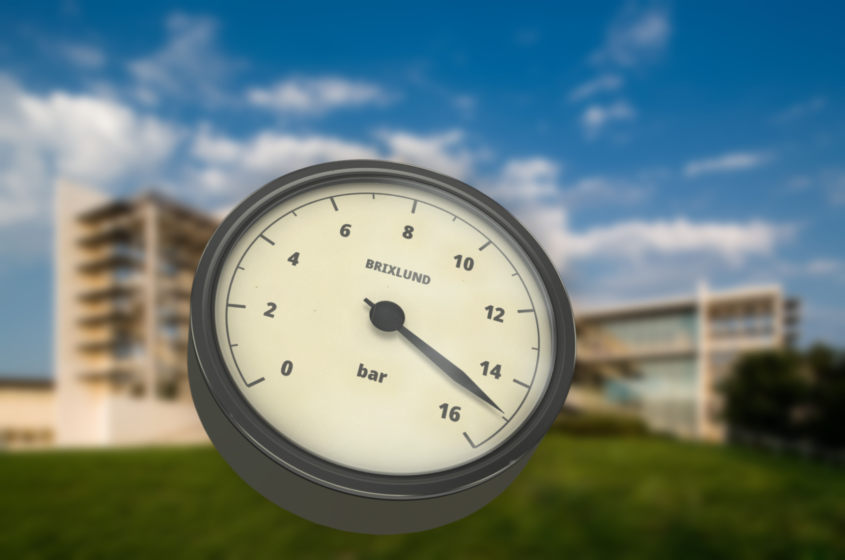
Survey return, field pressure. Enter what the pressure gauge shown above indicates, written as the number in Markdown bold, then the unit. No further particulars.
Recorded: **15** bar
